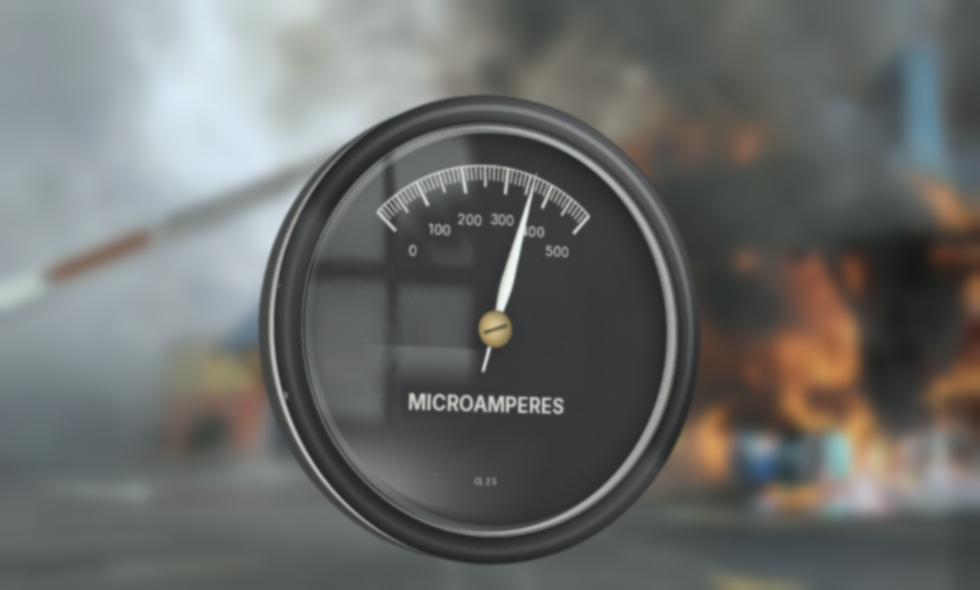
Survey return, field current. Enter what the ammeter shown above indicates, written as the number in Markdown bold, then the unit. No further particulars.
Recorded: **350** µA
